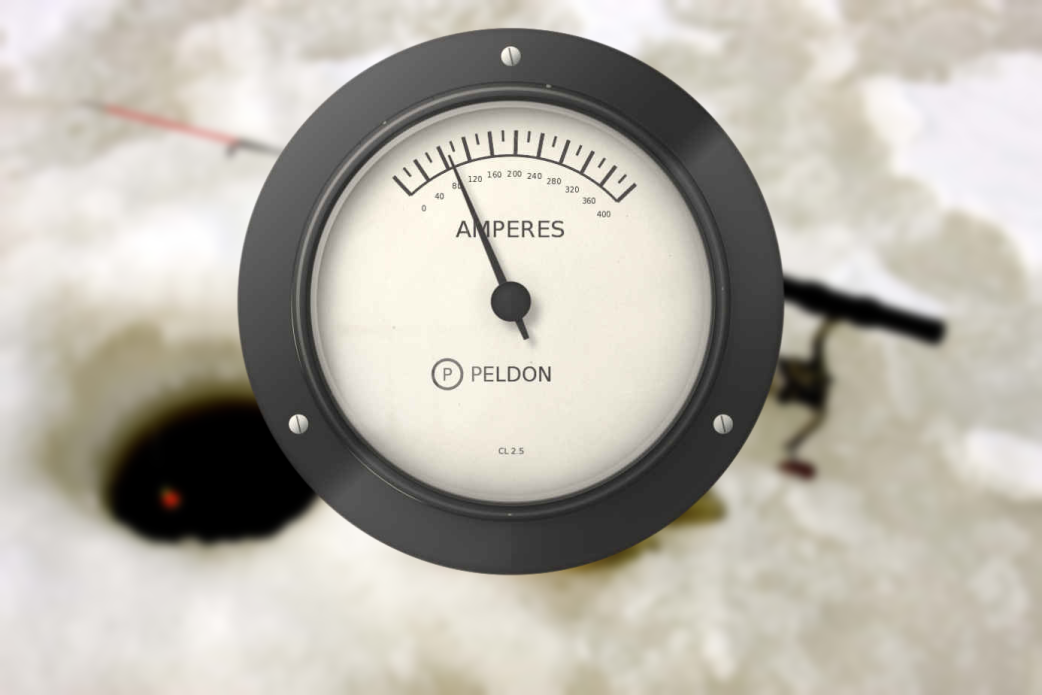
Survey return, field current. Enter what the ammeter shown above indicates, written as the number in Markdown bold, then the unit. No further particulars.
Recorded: **90** A
